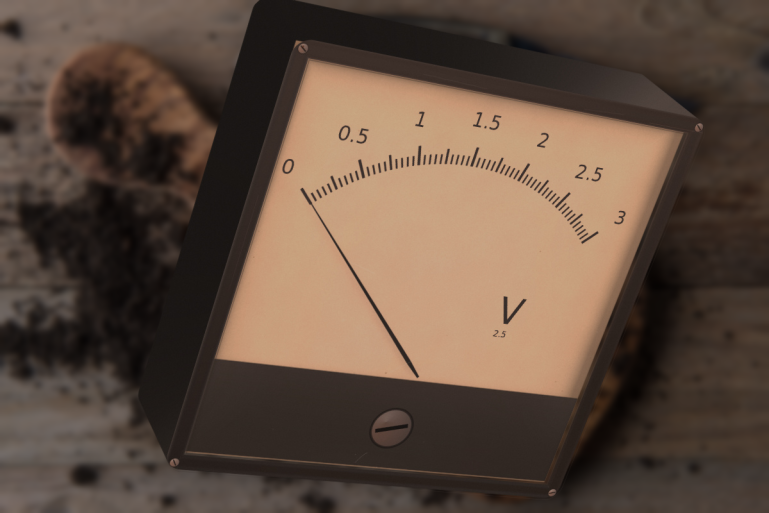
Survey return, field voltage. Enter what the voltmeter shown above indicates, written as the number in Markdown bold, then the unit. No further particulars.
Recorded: **0** V
